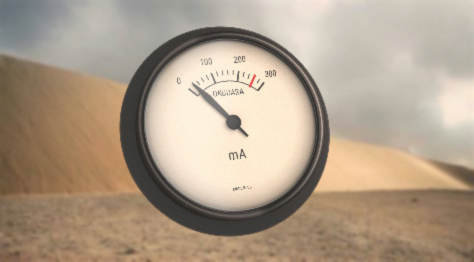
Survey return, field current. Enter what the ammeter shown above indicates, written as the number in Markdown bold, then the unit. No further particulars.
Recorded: **20** mA
